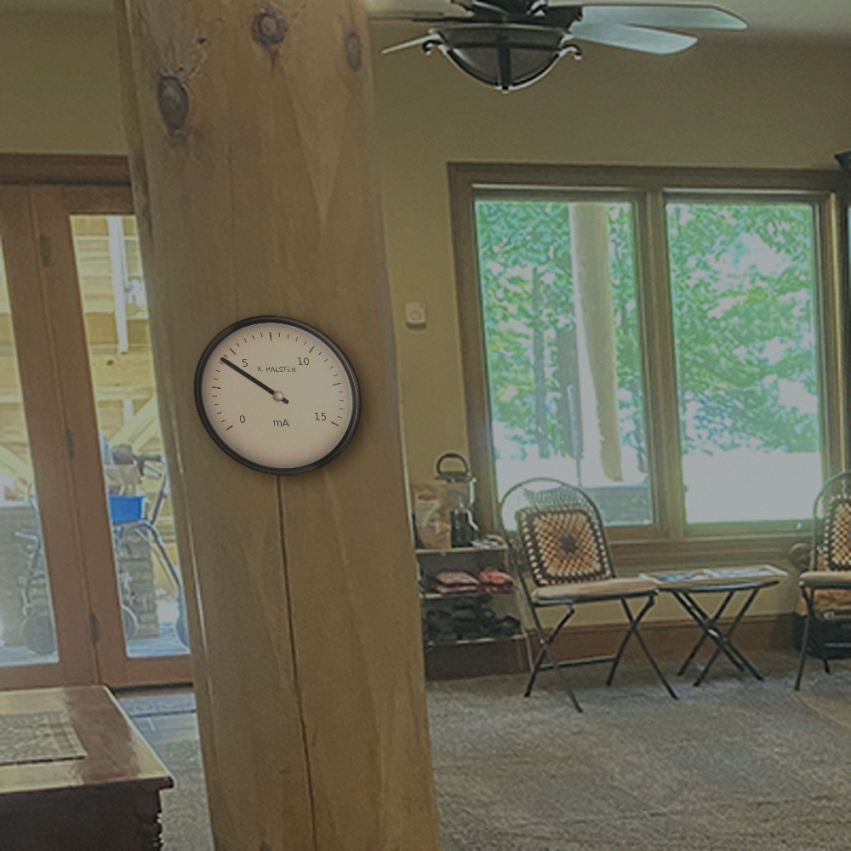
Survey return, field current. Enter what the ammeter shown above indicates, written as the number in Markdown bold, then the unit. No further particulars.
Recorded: **4.25** mA
